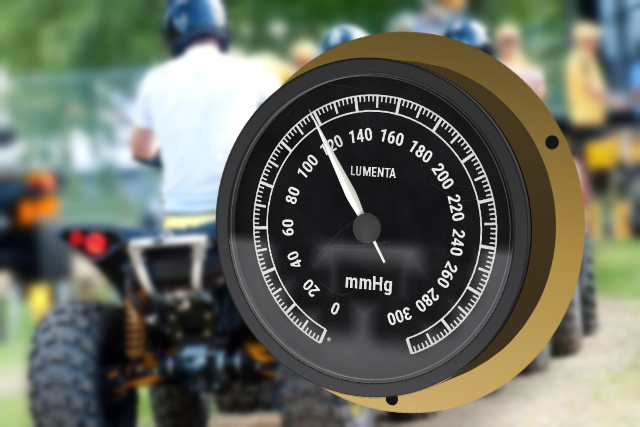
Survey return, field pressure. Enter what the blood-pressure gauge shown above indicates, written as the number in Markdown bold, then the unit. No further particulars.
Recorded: **120** mmHg
